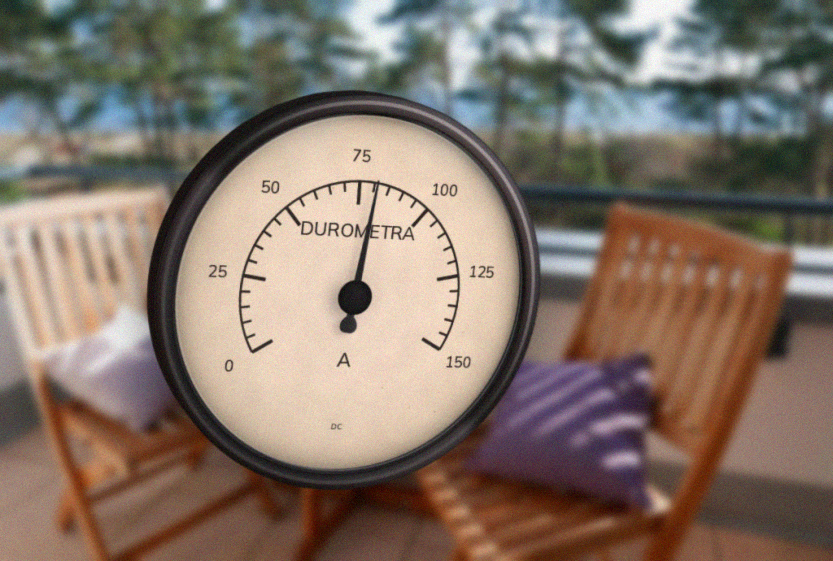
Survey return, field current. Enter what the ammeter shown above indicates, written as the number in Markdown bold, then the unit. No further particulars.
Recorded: **80** A
